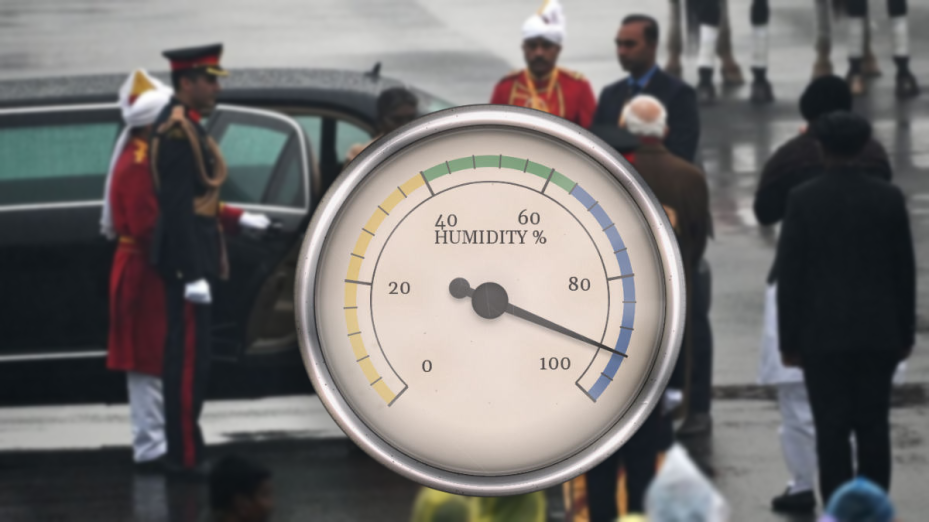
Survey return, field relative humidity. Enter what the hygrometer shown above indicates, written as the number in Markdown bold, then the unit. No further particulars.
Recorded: **92** %
